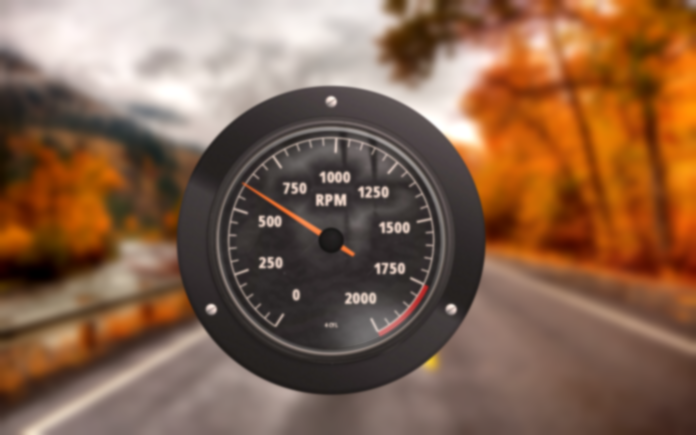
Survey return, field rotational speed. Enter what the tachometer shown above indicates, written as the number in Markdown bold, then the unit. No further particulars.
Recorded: **600** rpm
